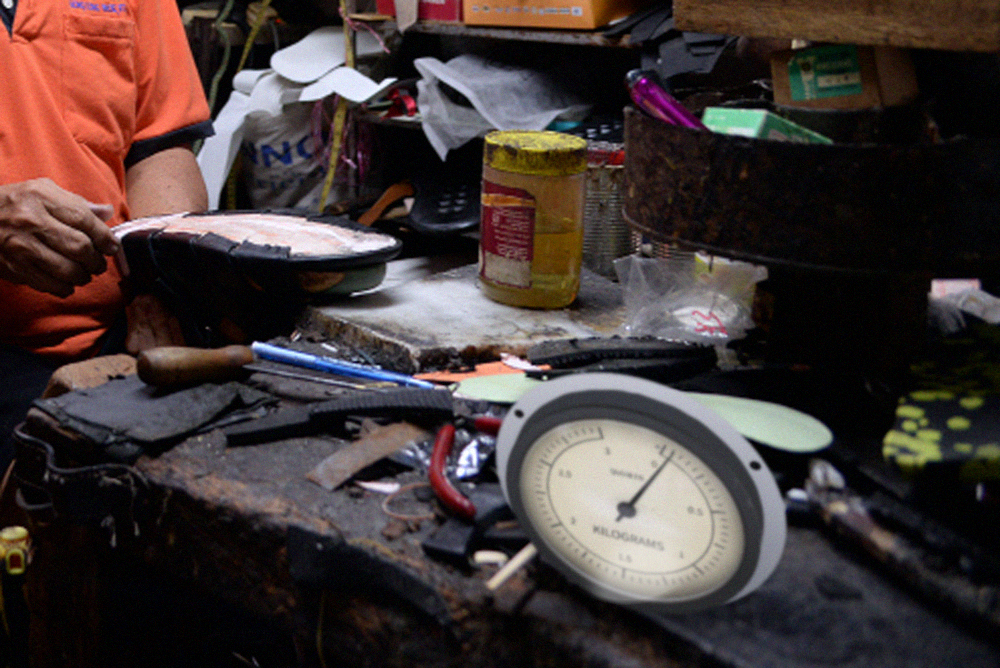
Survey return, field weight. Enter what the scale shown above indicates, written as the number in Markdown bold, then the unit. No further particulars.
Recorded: **0.05** kg
